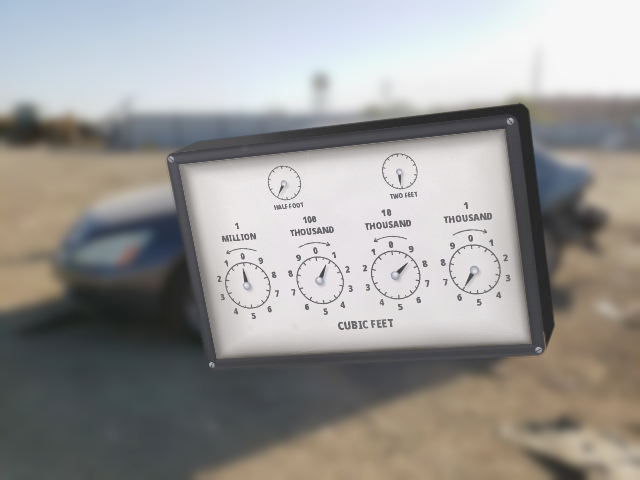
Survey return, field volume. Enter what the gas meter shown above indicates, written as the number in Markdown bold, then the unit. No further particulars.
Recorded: **8600** ft³
